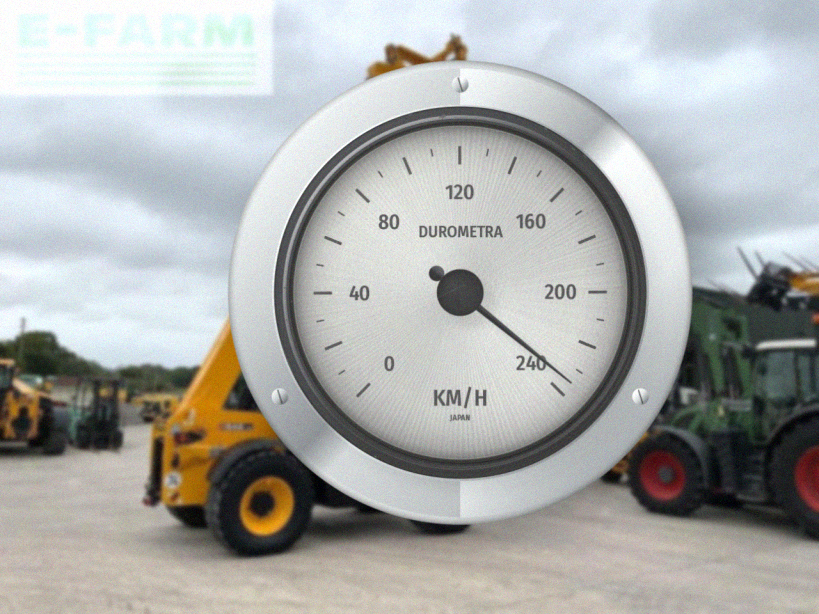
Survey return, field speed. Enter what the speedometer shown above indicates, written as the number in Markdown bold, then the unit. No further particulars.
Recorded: **235** km/h
